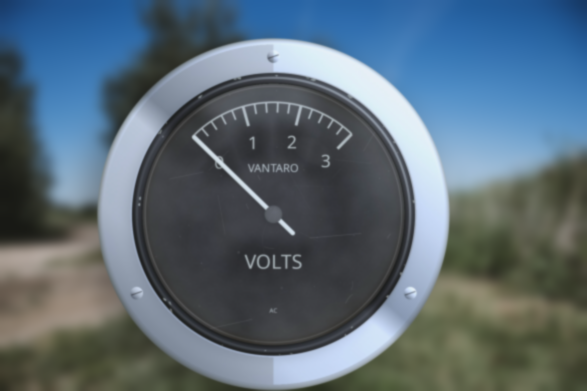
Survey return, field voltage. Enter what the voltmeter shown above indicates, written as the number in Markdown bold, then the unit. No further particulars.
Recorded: **0** V
